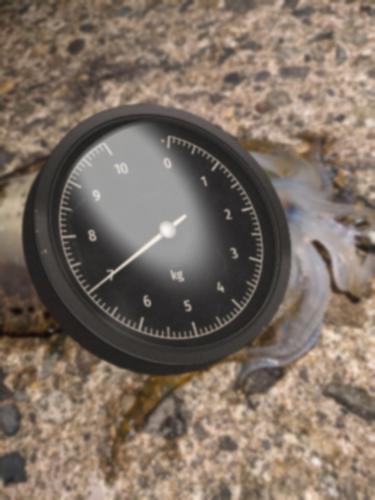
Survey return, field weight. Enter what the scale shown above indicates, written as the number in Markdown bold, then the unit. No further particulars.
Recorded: **7** kg
